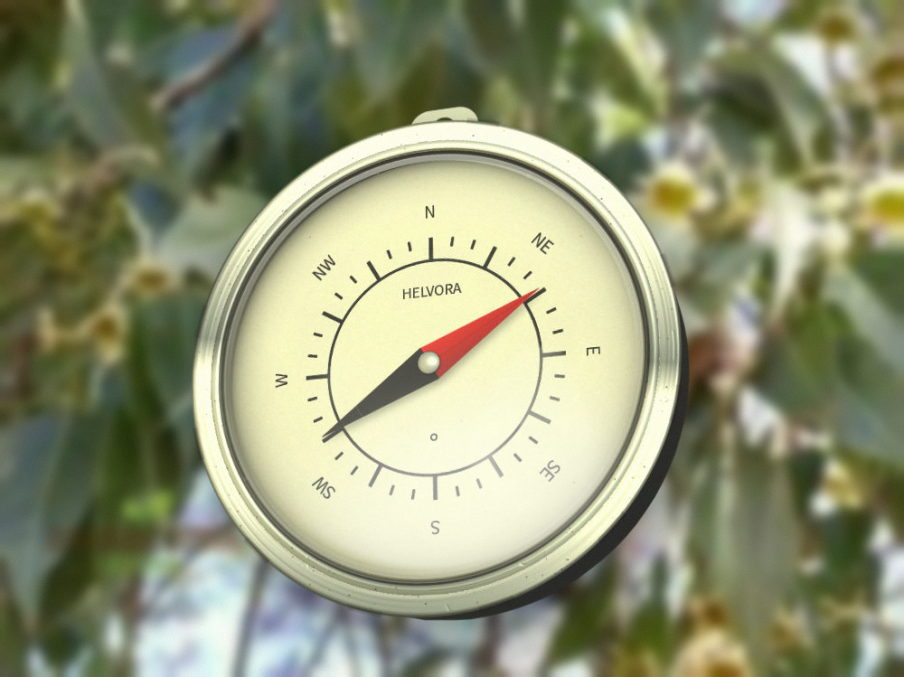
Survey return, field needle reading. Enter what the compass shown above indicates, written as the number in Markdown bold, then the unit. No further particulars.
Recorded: **60** °
